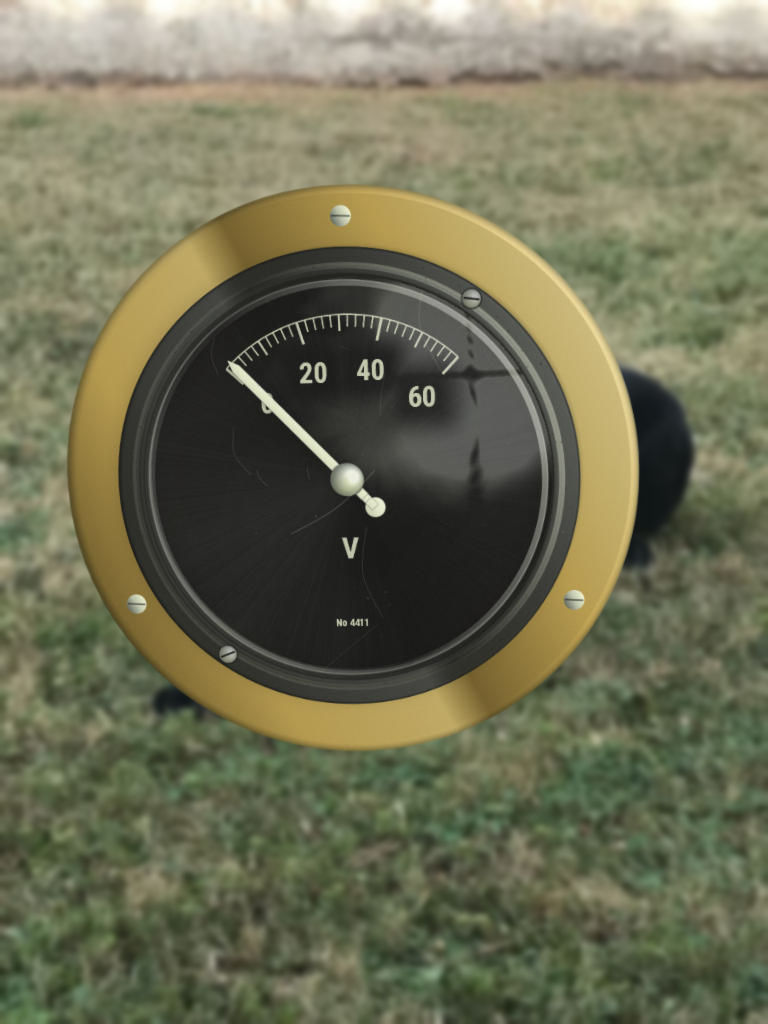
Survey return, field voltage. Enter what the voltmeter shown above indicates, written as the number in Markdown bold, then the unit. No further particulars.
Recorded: **2** V
